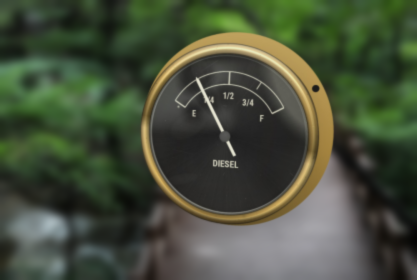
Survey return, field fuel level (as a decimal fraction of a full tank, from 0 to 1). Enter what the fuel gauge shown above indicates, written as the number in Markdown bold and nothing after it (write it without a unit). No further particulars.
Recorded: **0.25**
